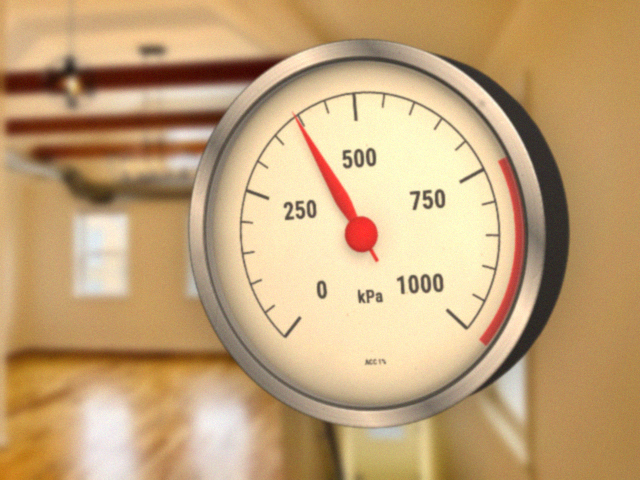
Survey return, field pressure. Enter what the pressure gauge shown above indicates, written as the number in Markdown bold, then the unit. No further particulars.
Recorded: **400** kPa
